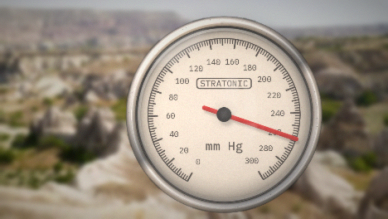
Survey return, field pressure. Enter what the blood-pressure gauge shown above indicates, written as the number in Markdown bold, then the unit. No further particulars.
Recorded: **260** mmHg
